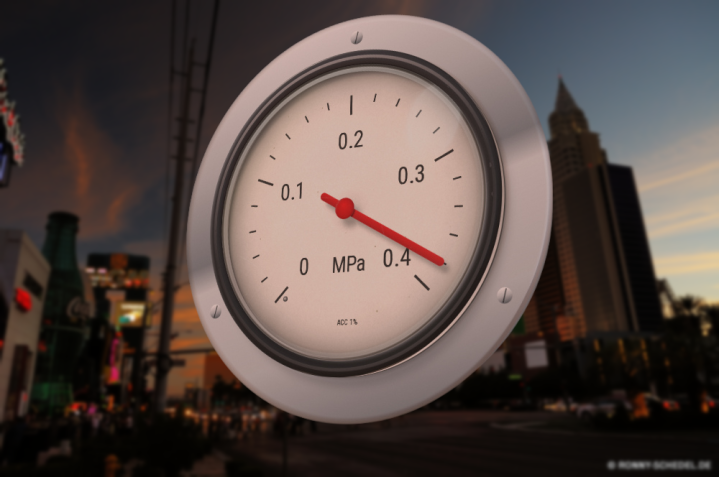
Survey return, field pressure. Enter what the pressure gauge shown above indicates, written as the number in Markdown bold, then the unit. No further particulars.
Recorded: **0.38** MPa
